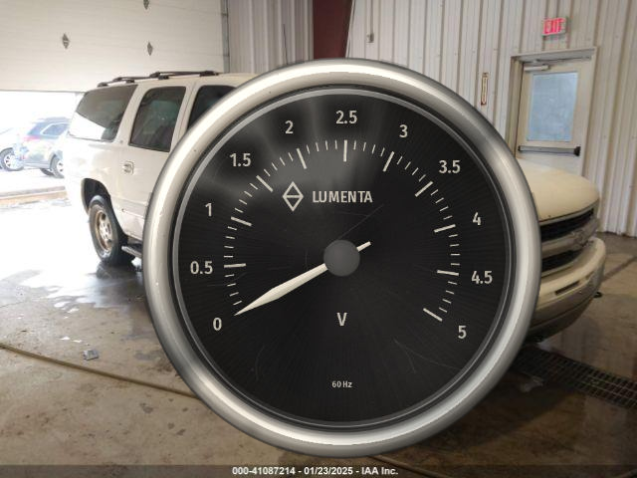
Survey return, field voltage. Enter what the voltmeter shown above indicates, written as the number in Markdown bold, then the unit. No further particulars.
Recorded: **0** V
